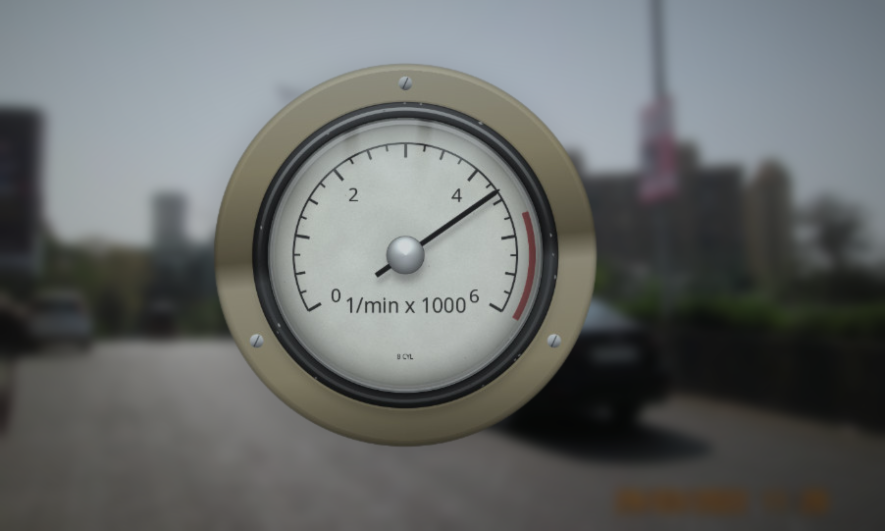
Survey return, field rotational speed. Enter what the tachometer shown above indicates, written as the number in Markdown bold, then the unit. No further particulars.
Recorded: **4375** rpm
